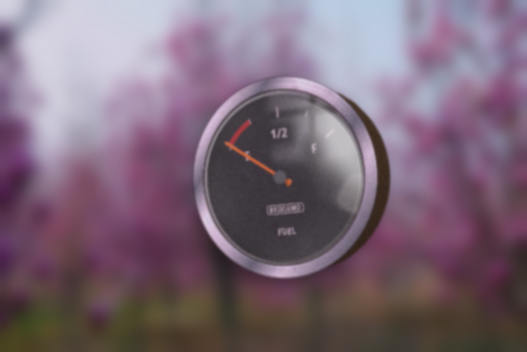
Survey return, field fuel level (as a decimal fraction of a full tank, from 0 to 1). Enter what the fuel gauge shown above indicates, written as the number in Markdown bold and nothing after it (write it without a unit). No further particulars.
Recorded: **0**
